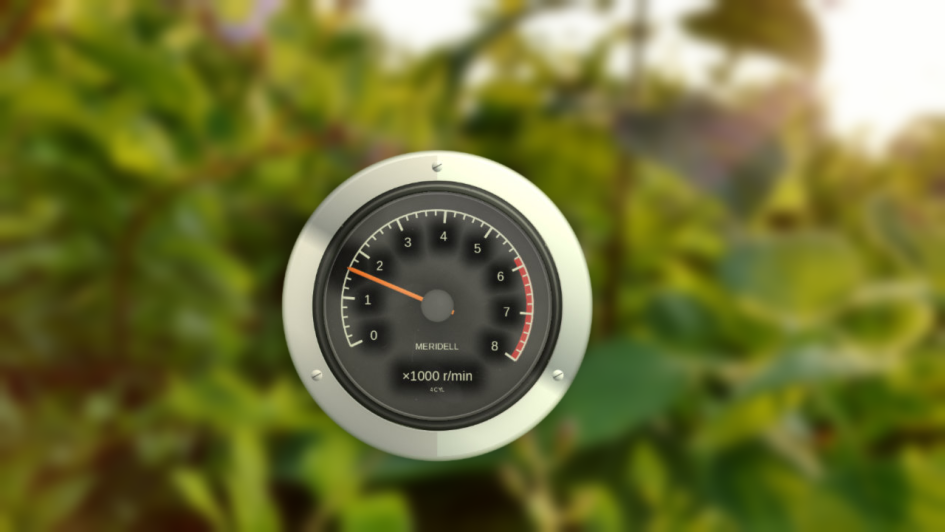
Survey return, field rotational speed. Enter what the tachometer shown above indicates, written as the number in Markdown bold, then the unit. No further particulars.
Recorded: **1600** rpm
